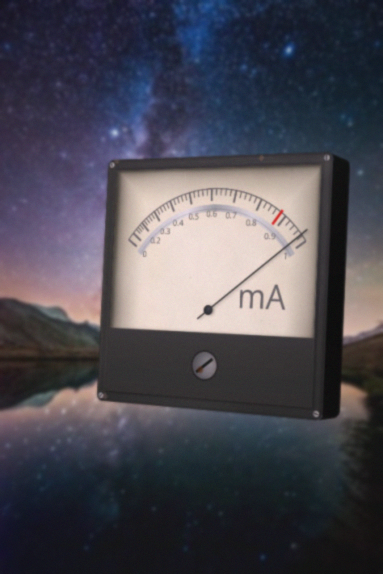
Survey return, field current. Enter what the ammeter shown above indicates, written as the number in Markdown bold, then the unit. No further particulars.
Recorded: **0.98** mA
